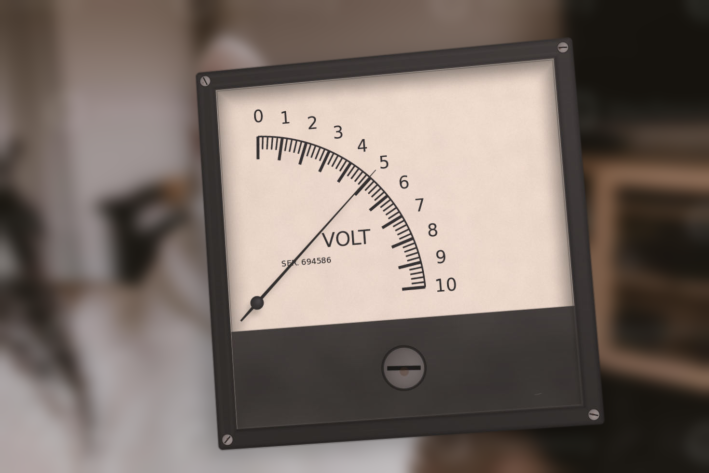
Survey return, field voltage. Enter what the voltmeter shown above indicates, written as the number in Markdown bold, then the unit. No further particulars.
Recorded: **5** V
